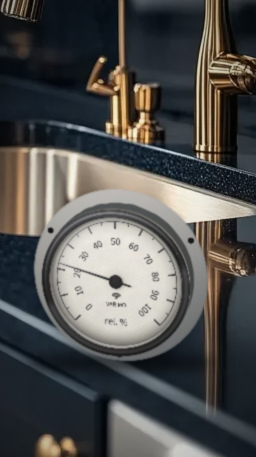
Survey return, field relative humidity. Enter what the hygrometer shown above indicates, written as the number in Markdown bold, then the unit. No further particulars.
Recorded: **22.5** %
